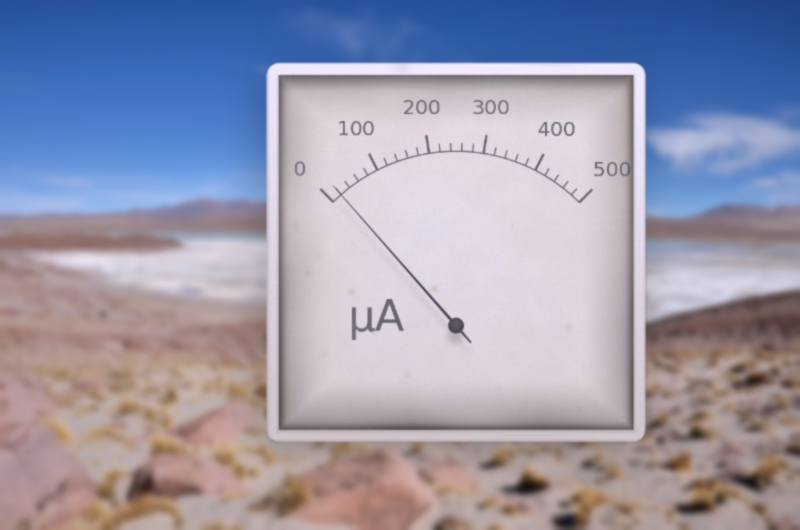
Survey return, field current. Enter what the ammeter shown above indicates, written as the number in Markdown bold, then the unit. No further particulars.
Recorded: **20** µA
